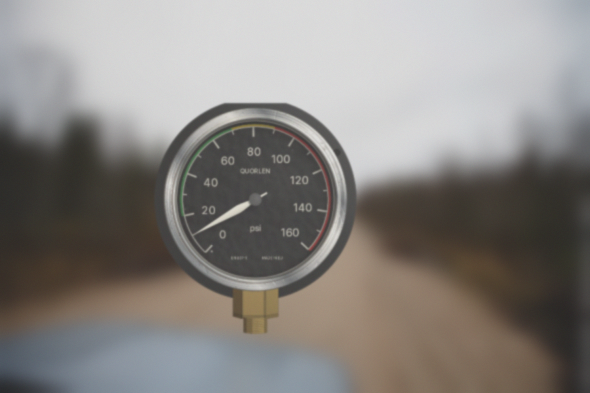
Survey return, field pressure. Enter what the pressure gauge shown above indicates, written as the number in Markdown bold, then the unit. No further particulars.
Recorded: **10** psi
